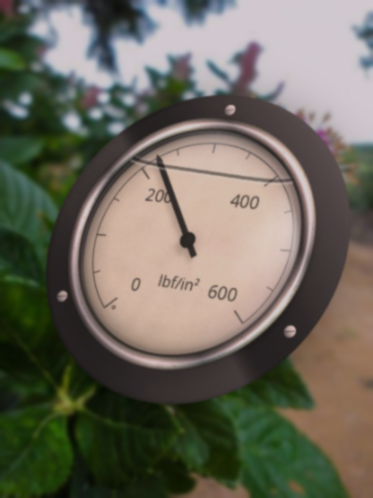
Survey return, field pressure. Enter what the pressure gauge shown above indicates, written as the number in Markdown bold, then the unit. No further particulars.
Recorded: **225** psi
